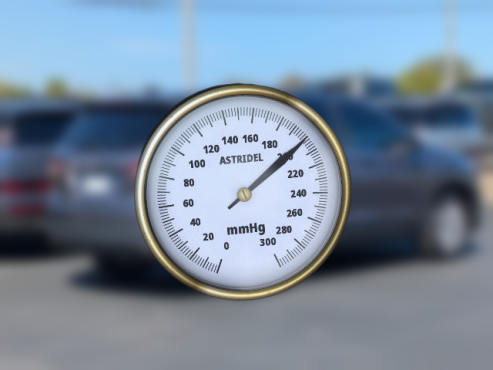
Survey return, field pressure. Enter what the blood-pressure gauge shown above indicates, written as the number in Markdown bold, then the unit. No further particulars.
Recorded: **200** mmHg
